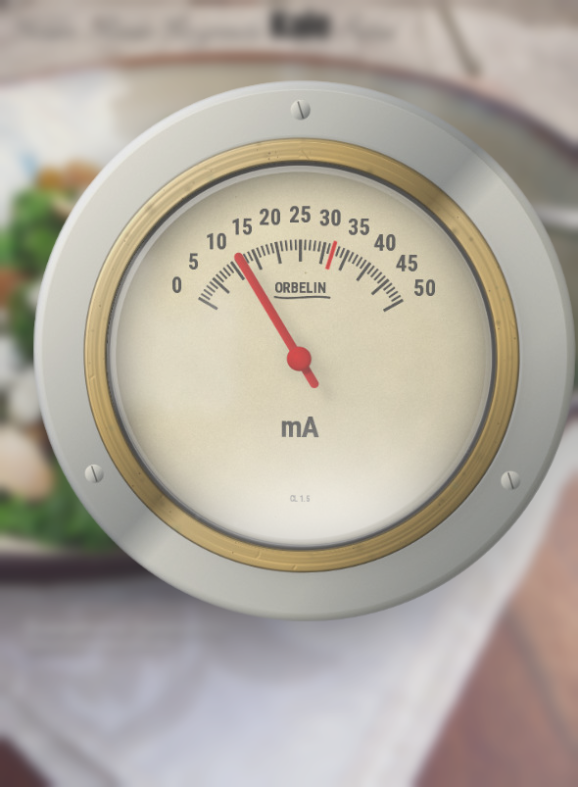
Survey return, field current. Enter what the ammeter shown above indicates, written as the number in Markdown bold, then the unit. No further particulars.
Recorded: **12** mA
